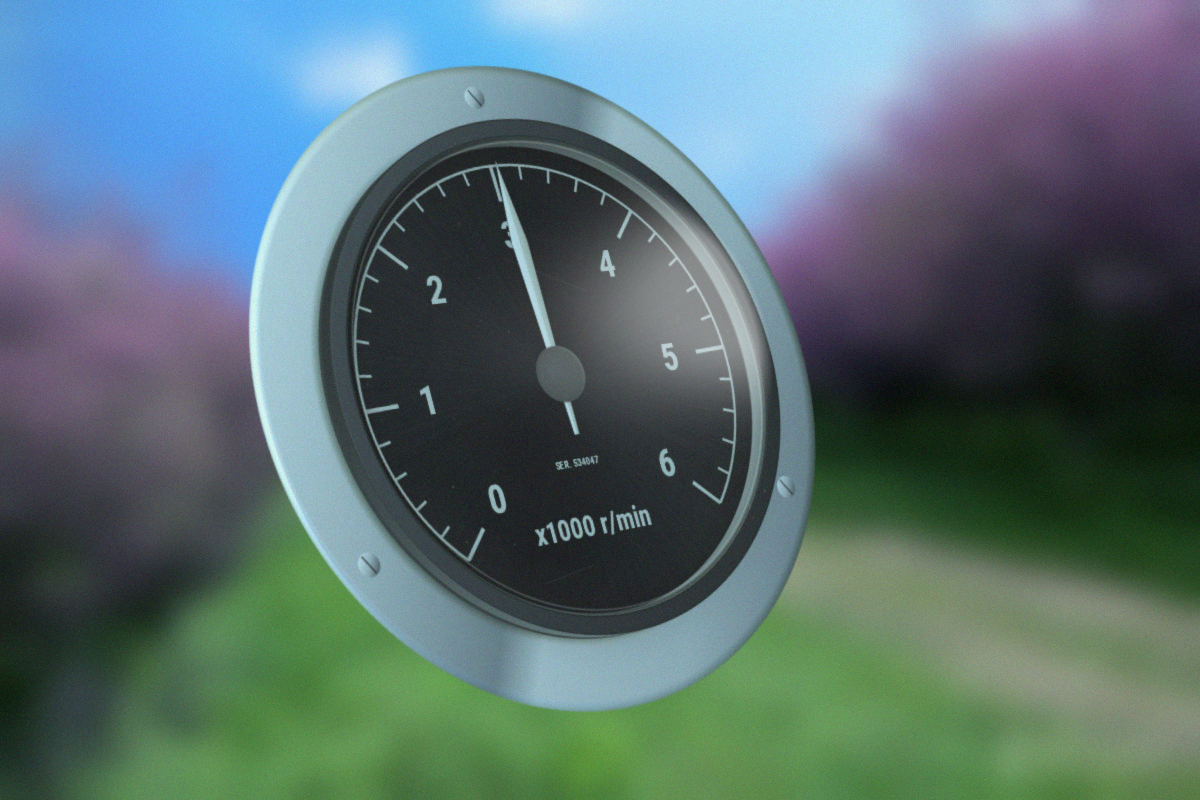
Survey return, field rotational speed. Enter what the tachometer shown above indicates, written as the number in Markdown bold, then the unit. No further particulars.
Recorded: **3000** rpm
